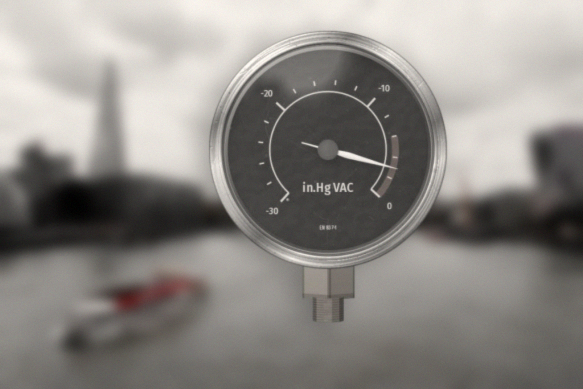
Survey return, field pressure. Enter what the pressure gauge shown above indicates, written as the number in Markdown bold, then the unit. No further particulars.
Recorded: **-3** inHg
